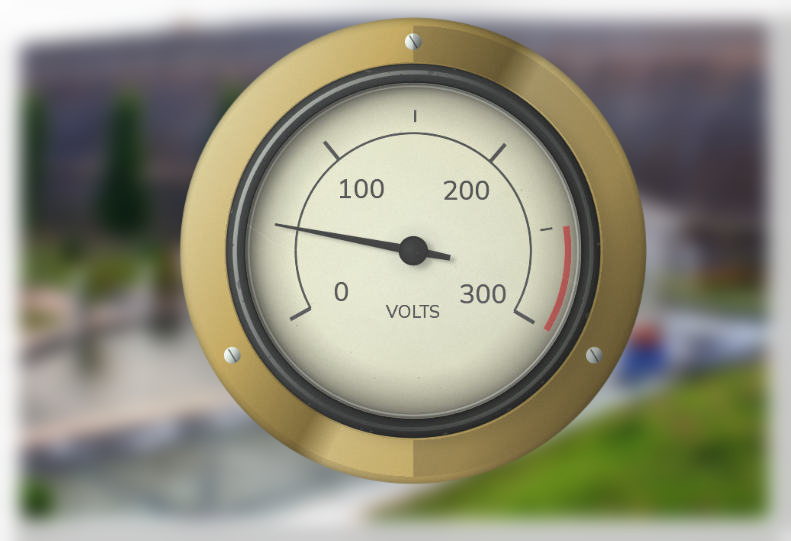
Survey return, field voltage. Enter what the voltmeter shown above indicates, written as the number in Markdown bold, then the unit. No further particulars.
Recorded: **50** V
